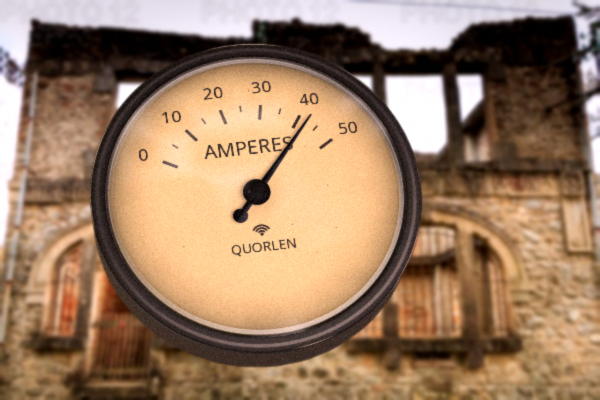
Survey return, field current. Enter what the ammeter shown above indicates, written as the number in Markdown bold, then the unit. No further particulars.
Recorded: **42.5** A
